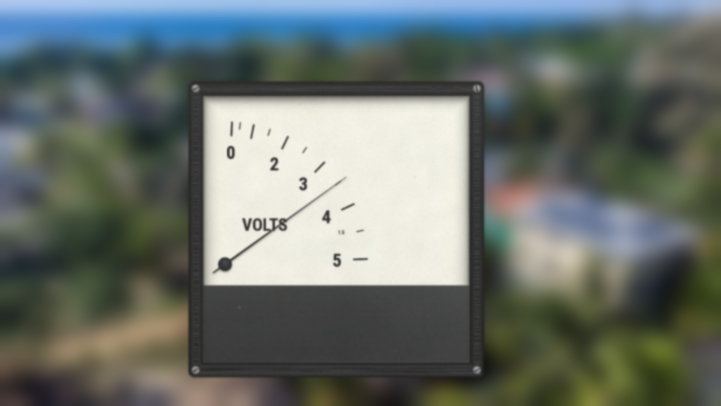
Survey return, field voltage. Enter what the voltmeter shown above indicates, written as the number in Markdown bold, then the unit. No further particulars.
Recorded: **3.5** V
